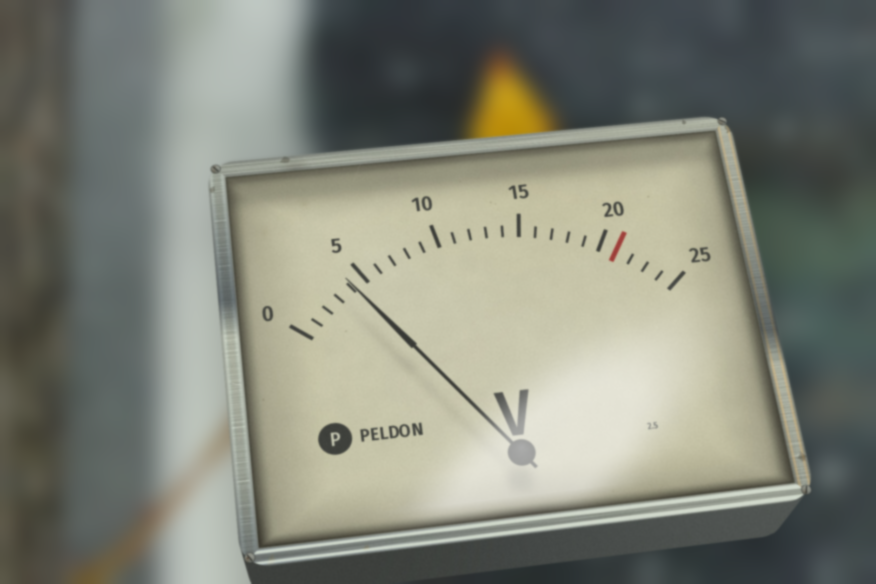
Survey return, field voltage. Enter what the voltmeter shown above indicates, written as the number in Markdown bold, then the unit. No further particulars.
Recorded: **4** V
